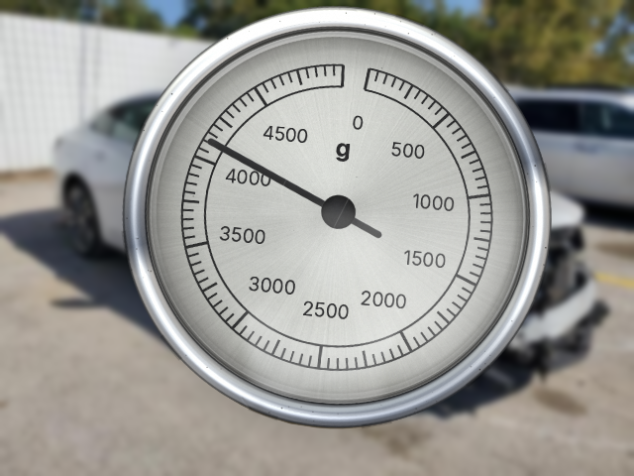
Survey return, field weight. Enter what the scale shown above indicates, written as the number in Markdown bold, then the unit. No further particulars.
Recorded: **4100** g
